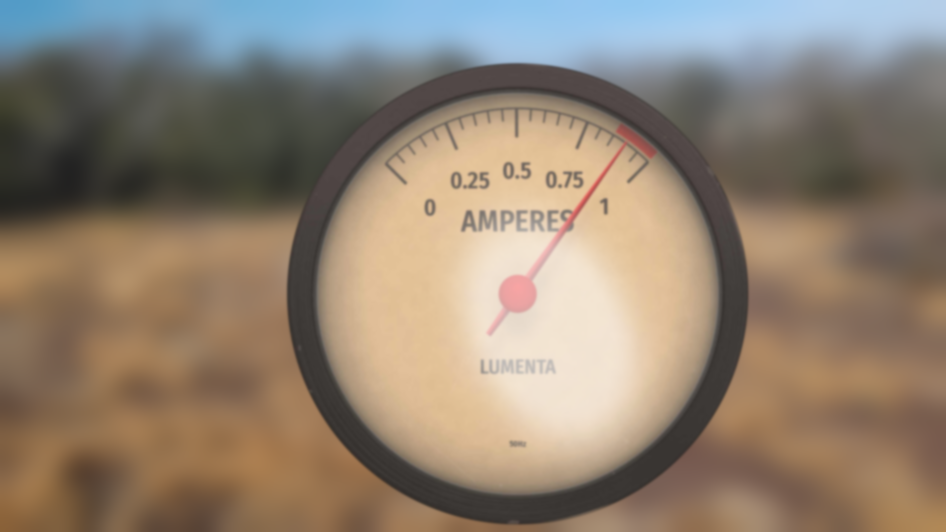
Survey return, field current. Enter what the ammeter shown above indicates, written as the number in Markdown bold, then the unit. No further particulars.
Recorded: **0.9** A
